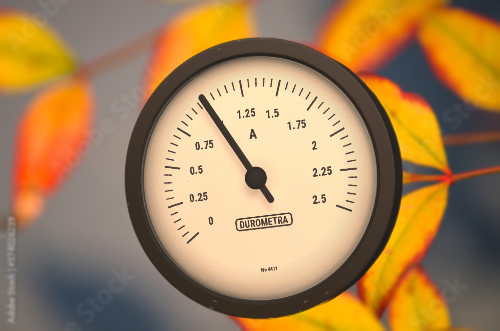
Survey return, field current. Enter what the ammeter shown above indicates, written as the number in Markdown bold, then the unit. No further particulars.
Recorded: **1** A
